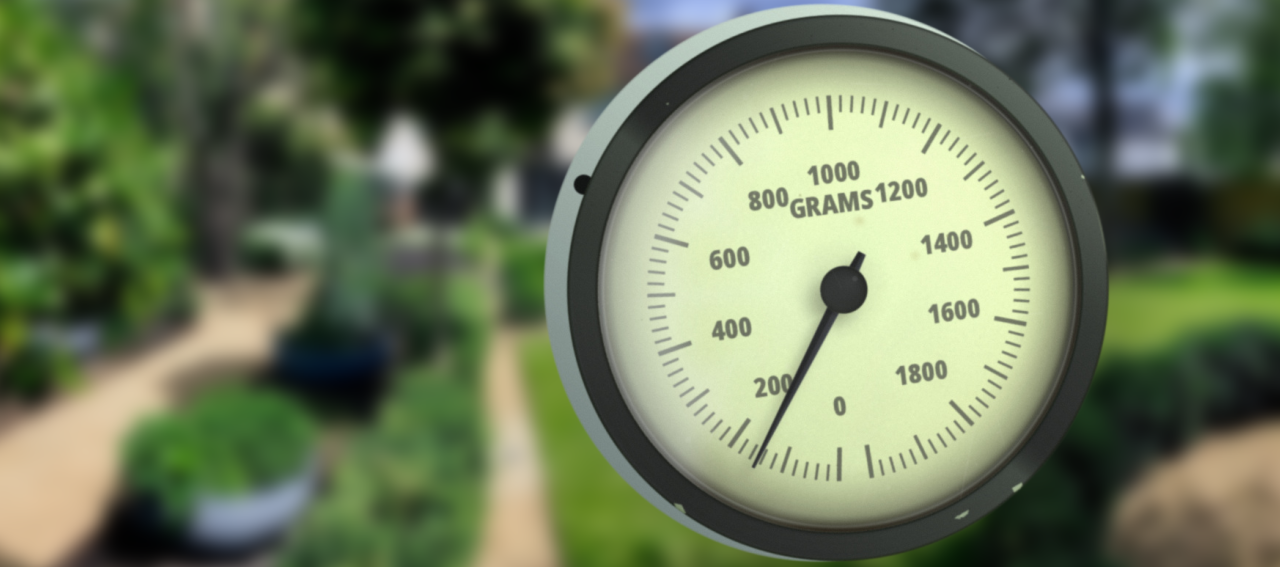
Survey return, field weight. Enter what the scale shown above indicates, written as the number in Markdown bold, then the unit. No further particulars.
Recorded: **150** g
